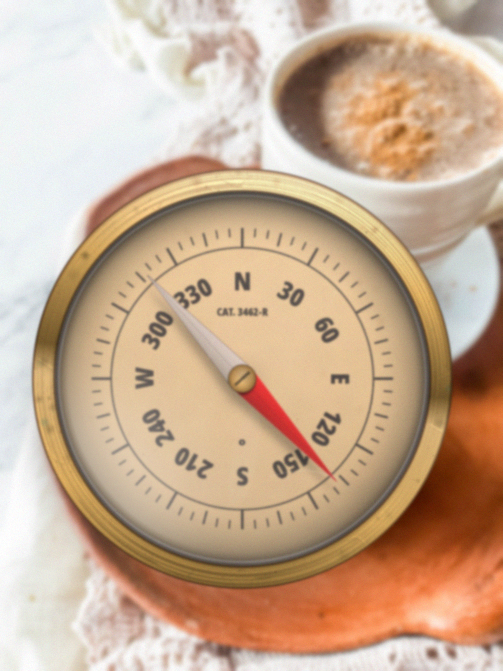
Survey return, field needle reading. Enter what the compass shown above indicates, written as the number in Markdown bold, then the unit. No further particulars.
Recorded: **137.5** °
